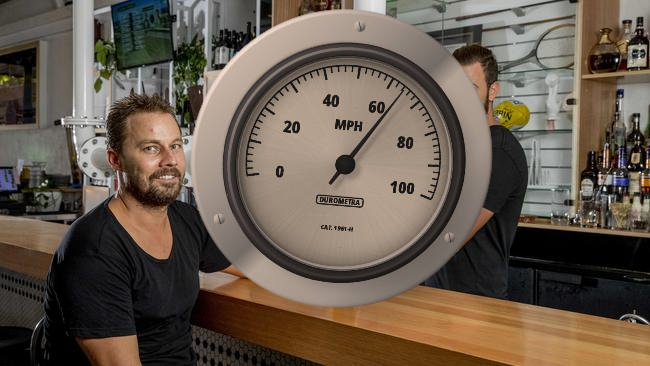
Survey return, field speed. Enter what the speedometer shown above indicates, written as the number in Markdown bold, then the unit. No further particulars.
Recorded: **64** mph
